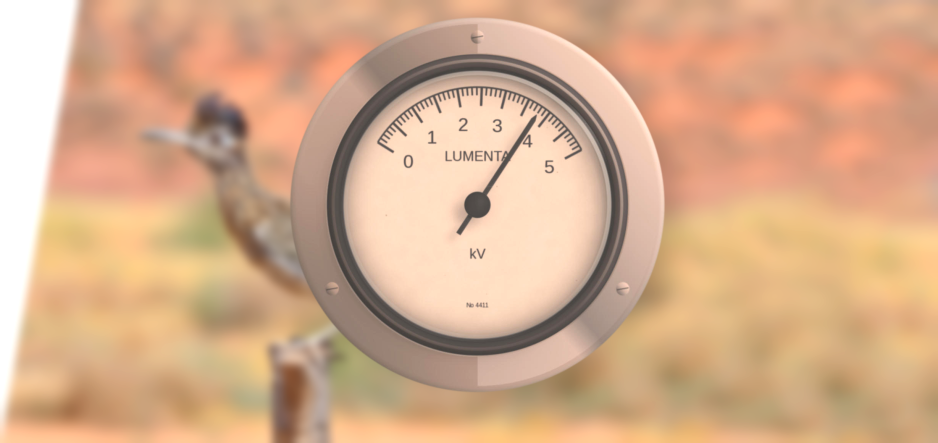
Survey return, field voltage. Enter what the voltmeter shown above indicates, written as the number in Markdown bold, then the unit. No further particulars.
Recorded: **3.8** kV
